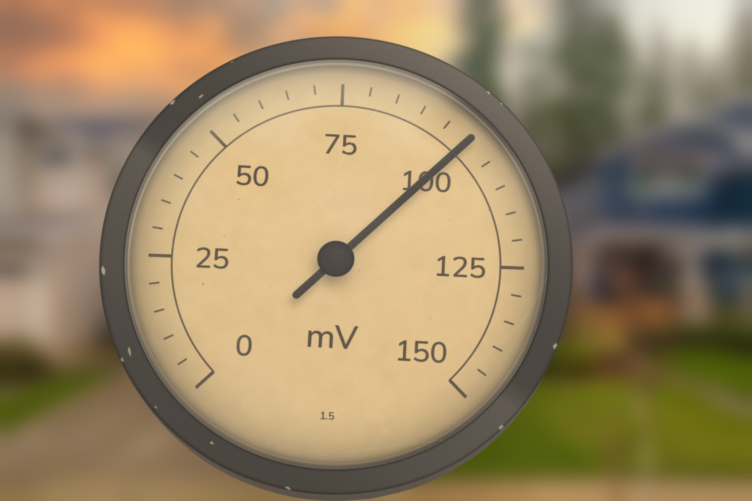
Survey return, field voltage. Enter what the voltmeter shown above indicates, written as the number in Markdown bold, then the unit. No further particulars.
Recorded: **100** mV
